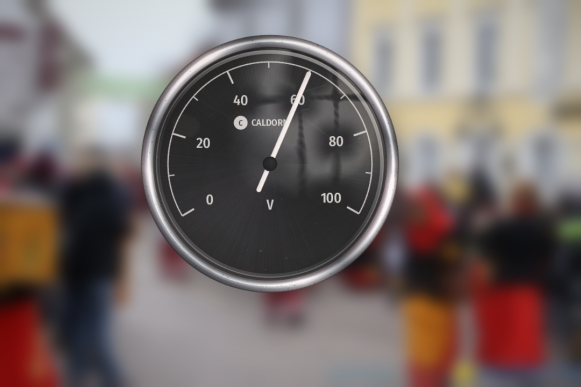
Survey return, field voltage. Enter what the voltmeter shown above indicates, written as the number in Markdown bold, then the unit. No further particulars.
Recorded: **60** V
